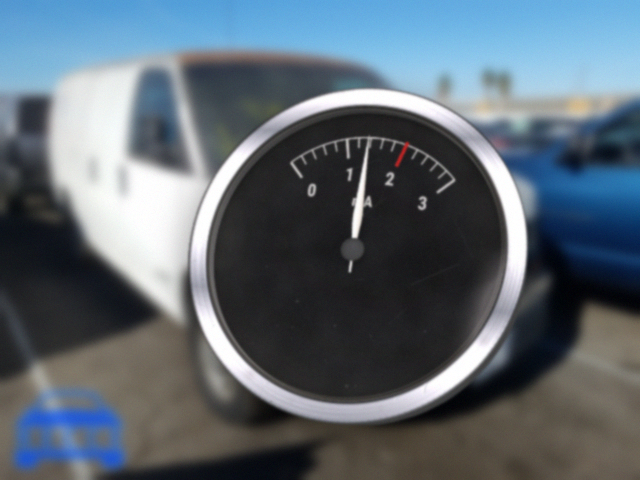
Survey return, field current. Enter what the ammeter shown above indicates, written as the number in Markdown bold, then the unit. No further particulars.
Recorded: **1.4** mA
